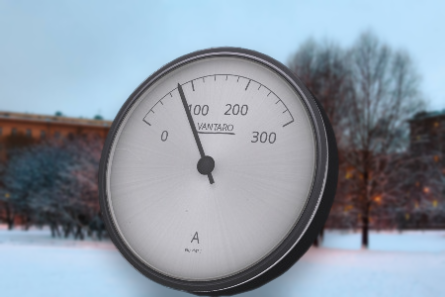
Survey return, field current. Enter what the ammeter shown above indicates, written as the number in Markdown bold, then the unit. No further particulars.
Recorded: **80** A
